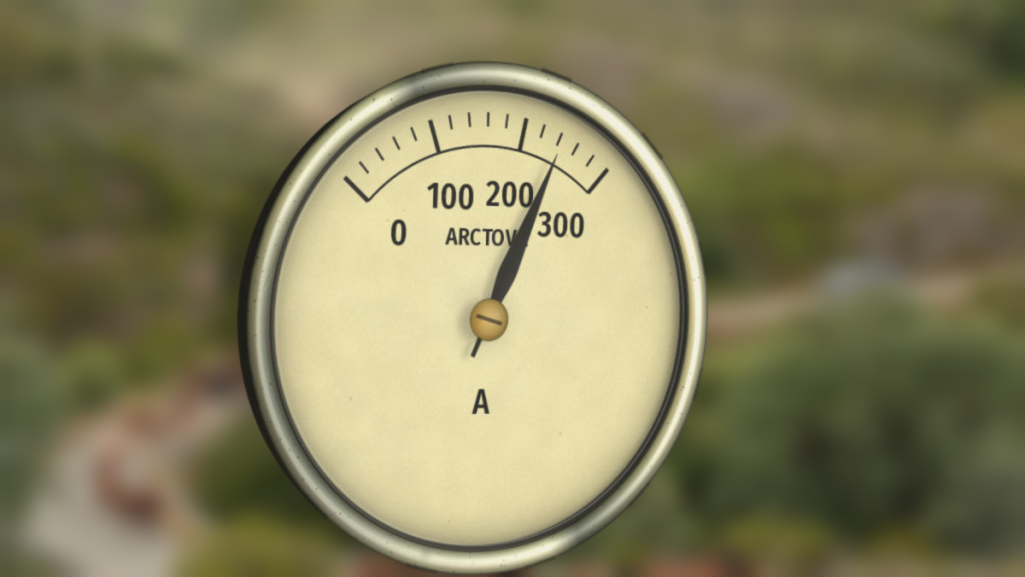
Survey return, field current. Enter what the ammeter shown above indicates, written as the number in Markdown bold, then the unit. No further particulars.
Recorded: **240** A
